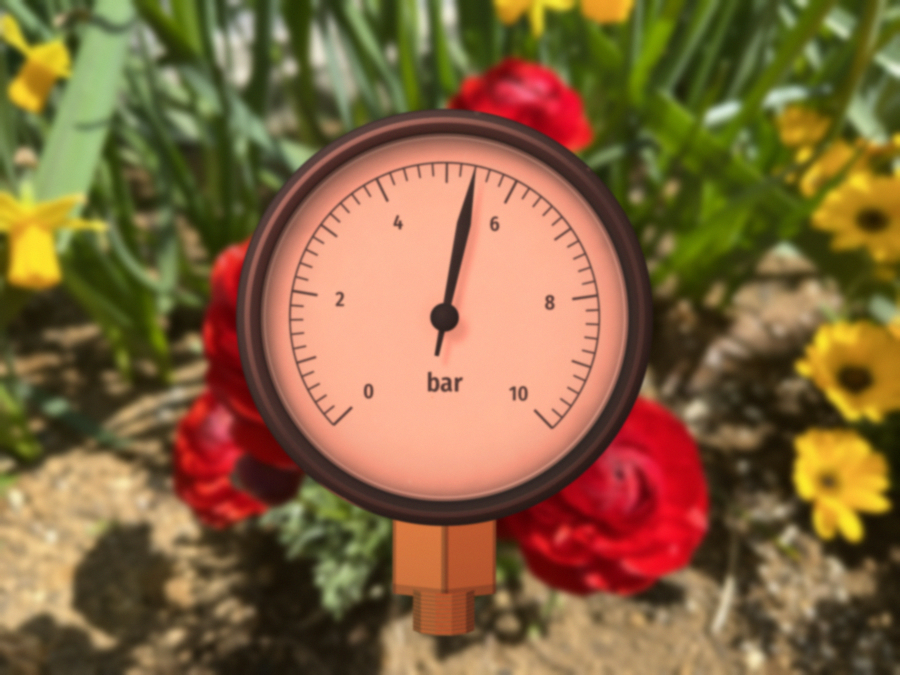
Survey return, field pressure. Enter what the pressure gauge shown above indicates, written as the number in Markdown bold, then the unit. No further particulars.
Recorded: **5.4** bar
